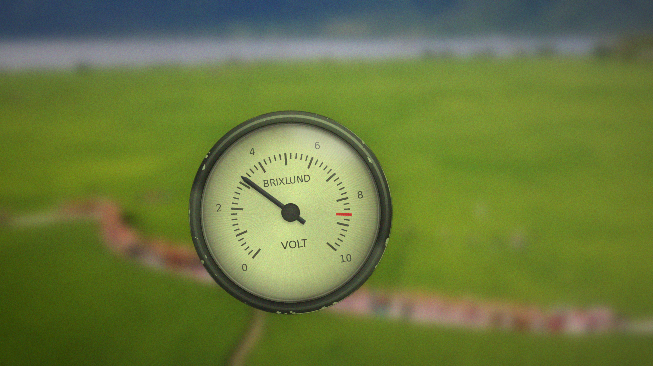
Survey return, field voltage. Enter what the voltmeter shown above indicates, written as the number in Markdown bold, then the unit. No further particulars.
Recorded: **3.2** V
